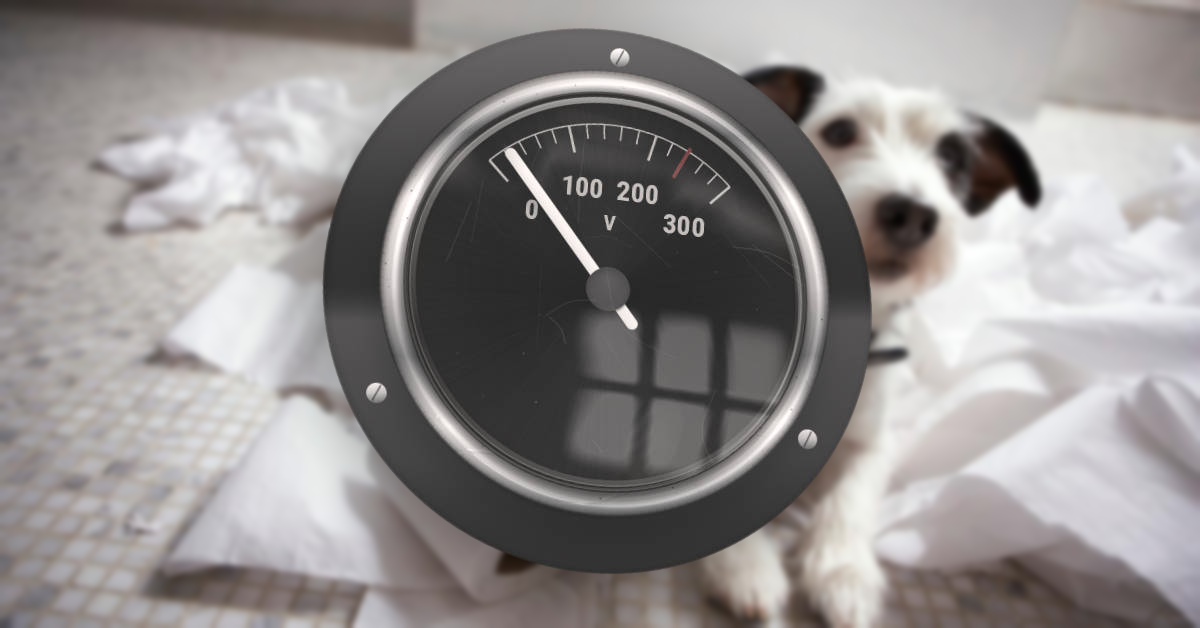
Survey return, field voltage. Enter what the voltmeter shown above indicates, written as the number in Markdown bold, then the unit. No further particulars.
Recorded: **20** V
